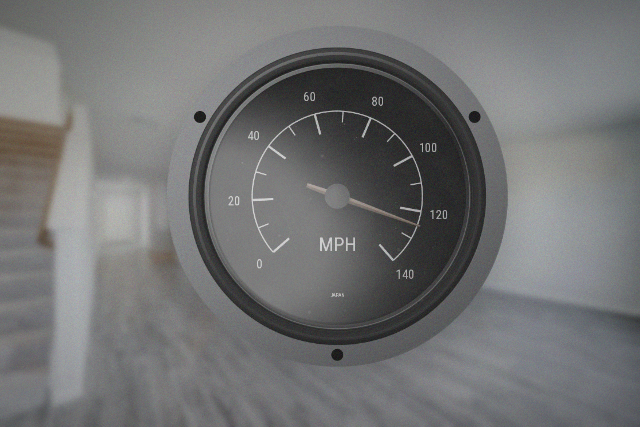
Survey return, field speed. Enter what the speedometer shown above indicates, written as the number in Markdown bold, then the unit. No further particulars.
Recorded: **125** mph
